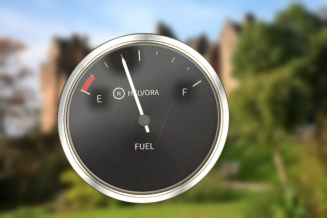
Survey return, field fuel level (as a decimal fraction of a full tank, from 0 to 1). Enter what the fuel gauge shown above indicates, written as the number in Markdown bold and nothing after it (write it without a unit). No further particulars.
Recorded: **0.375**
